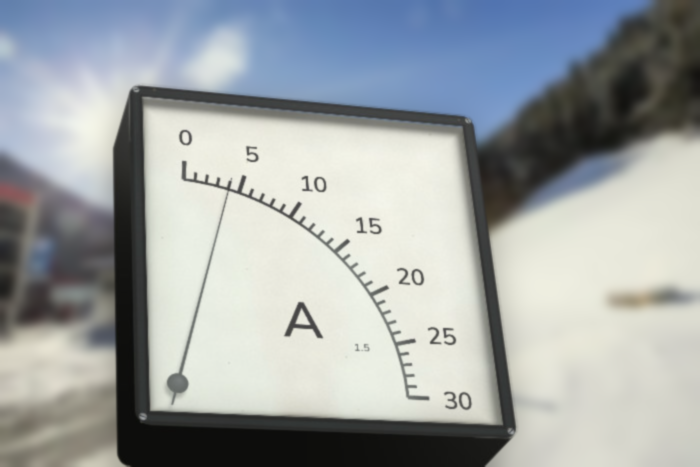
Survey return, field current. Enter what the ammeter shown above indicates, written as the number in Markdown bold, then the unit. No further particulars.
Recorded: **4** A
